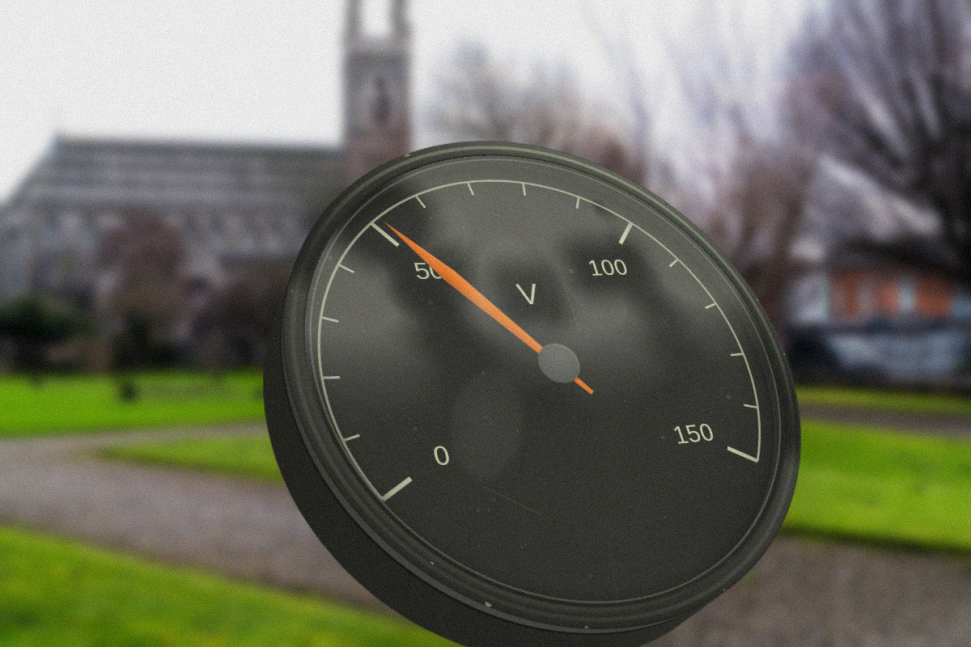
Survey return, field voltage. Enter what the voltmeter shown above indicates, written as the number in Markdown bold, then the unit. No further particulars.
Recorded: **50** V
